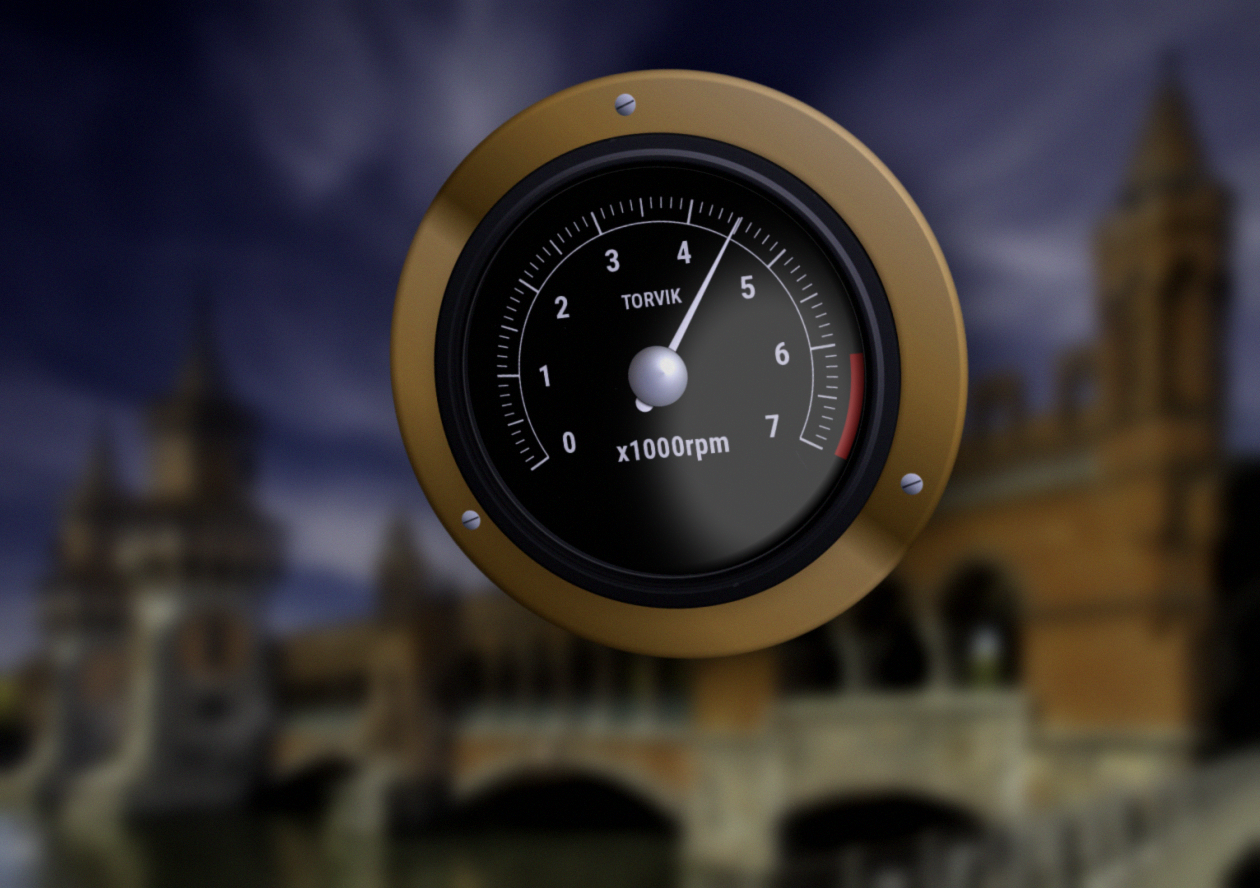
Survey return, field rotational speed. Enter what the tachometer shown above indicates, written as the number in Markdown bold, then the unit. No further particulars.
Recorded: **4500** rpm
